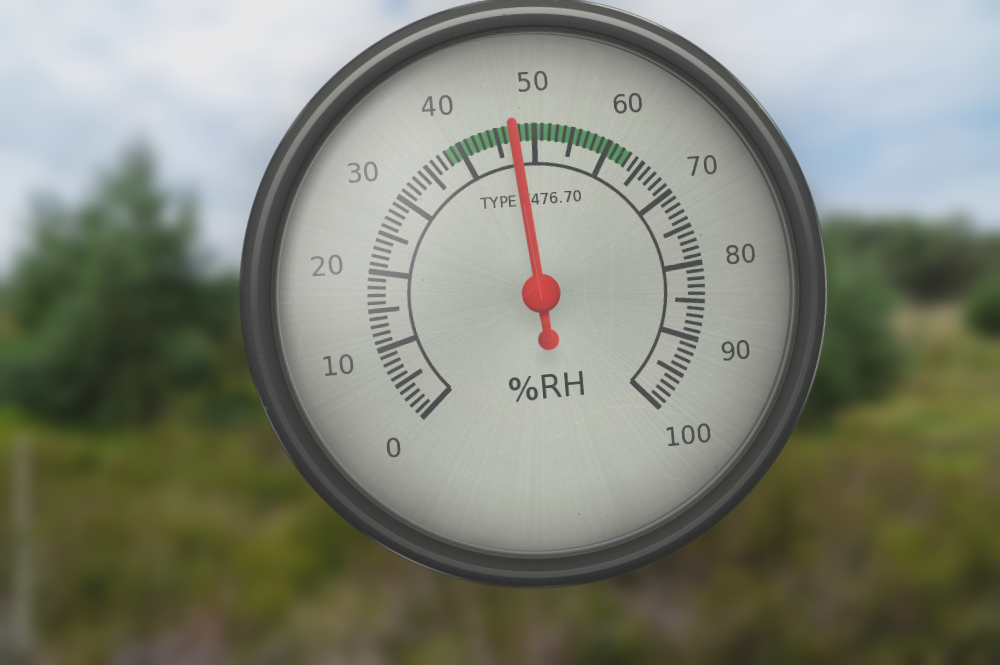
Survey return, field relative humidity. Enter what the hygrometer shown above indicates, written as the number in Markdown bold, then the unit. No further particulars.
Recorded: **47** %
